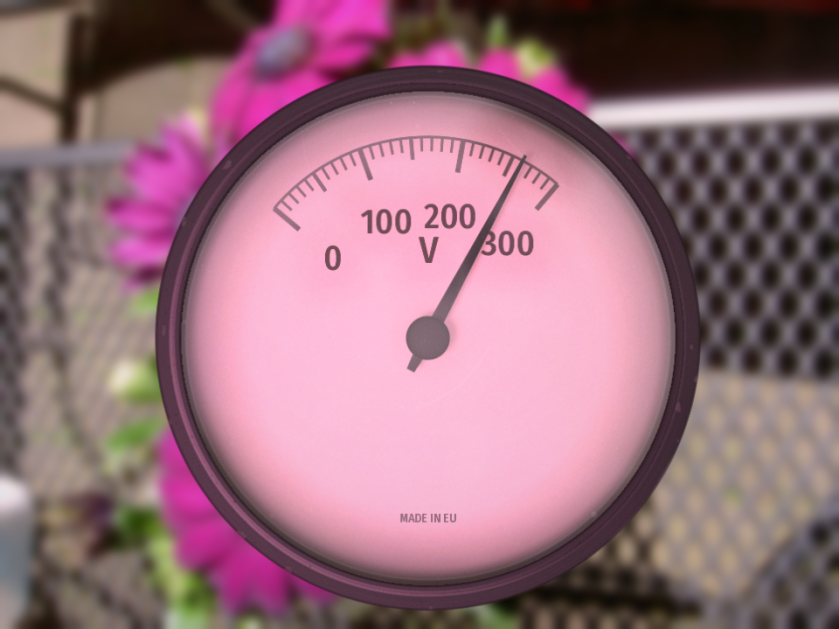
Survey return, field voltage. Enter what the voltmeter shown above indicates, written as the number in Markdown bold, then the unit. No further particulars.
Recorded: **260** V
